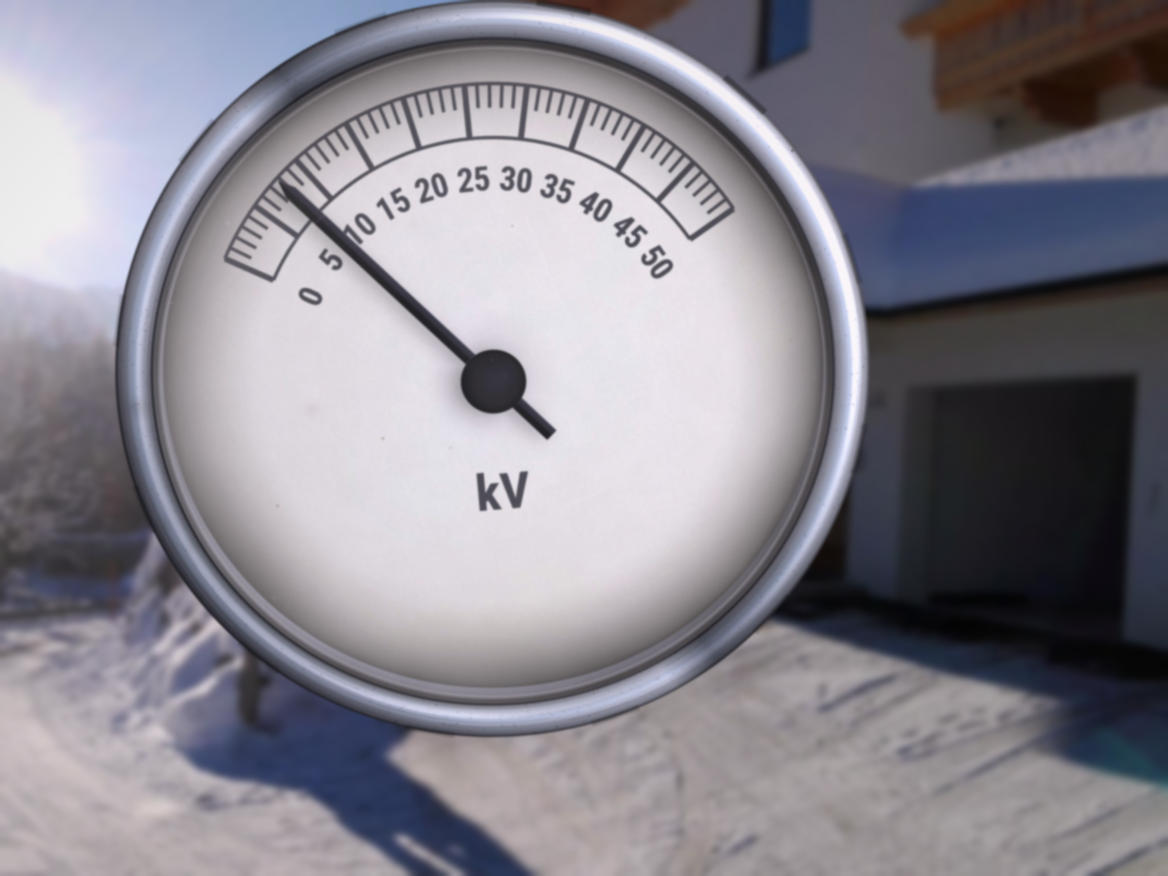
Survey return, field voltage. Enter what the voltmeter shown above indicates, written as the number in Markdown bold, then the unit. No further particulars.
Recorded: **8** kV
